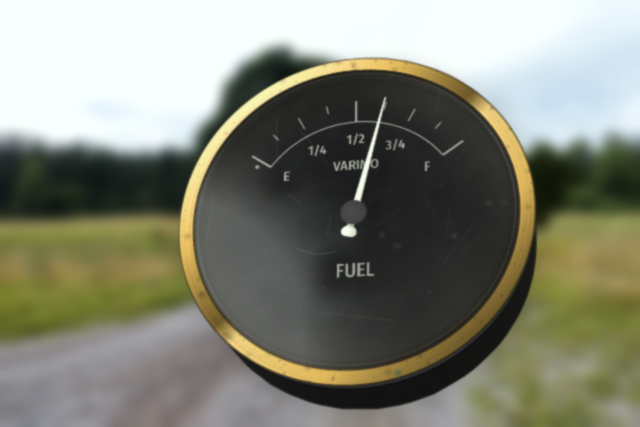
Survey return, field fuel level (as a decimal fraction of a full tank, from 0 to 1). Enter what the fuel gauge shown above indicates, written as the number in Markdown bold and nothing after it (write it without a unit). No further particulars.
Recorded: **0.625**
